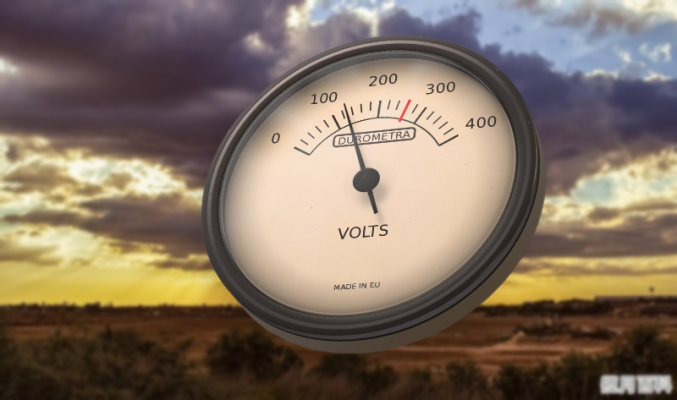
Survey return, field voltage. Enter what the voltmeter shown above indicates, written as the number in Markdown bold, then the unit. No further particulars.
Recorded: **130** V
